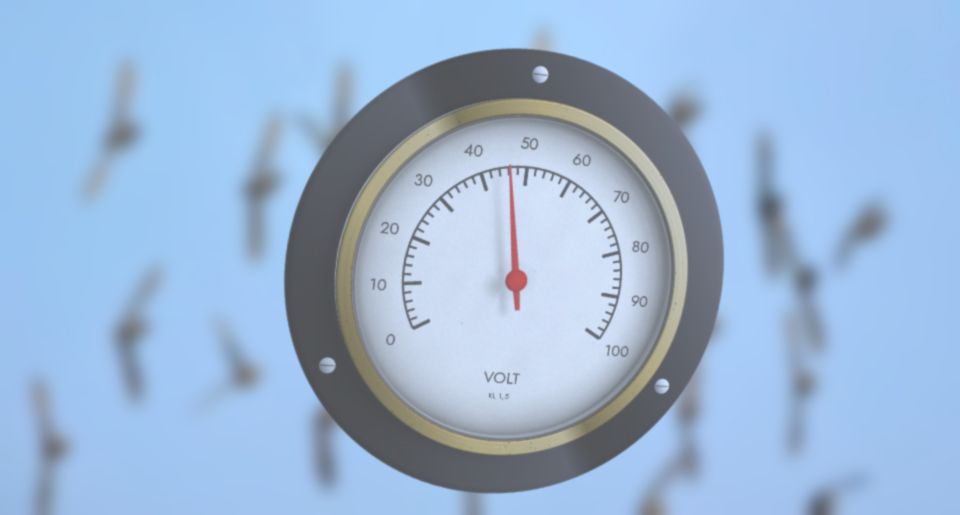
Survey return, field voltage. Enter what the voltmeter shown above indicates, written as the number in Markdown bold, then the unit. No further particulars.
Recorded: **46** V
